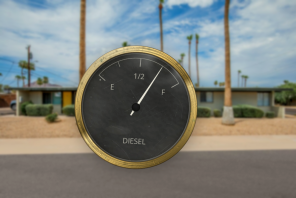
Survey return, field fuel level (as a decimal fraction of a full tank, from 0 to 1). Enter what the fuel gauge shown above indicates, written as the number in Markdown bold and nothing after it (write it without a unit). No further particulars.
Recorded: **0.75**
